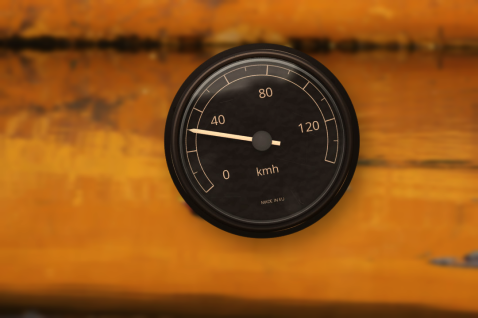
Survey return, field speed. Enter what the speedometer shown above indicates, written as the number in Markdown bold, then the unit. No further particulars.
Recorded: **30** km/h
